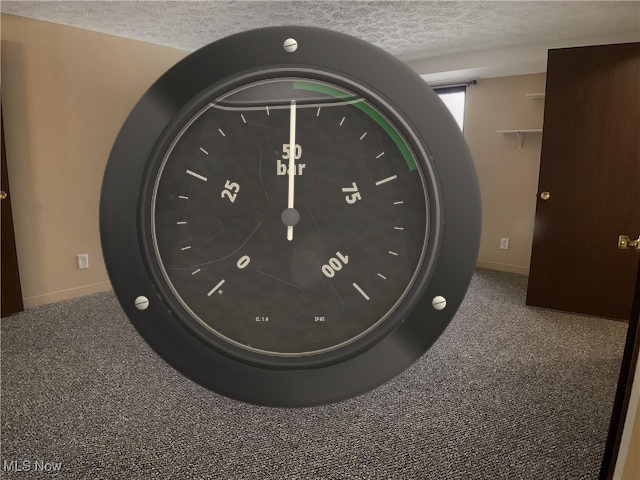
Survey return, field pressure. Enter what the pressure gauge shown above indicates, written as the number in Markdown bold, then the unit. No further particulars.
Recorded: **50** bar
